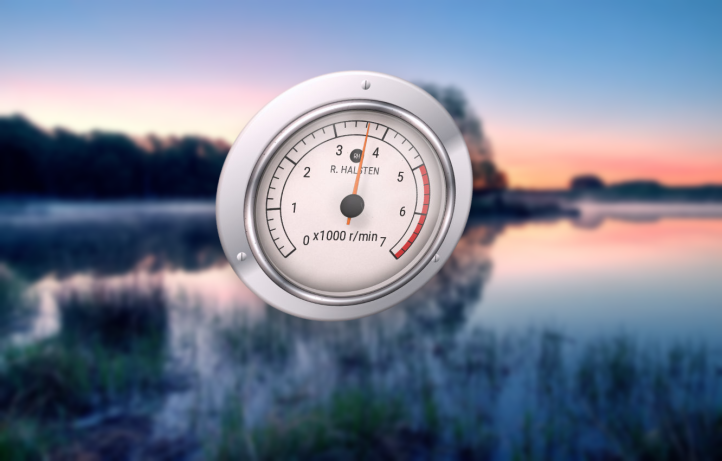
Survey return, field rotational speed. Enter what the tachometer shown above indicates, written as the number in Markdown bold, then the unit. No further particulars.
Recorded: **3600** rpm
